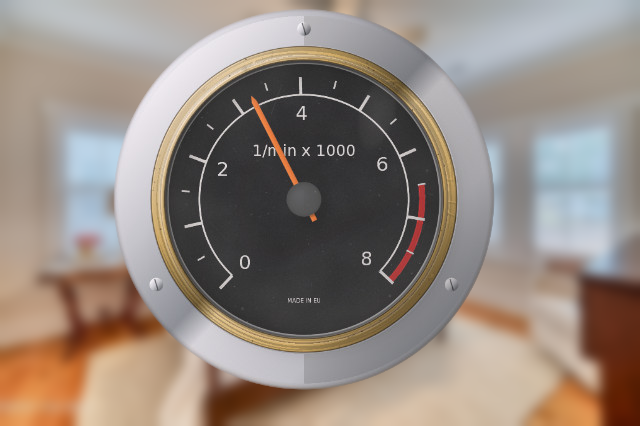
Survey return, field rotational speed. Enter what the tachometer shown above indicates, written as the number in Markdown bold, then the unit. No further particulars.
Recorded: **3250** rpm
